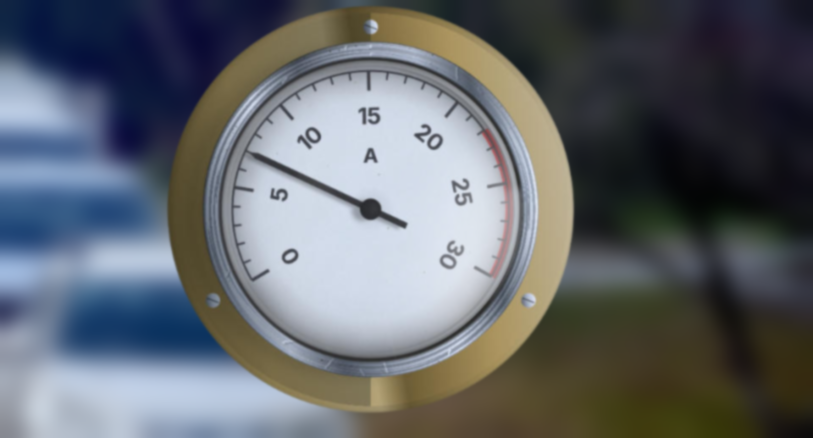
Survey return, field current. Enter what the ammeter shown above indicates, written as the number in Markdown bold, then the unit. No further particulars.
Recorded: **7** A
